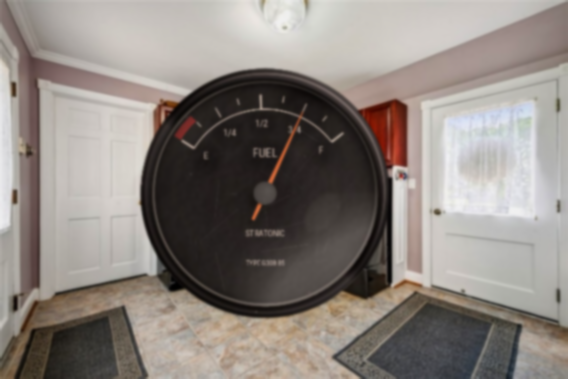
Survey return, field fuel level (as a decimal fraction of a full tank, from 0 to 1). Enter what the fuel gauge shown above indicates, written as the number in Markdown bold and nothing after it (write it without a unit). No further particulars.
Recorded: **0.75**
